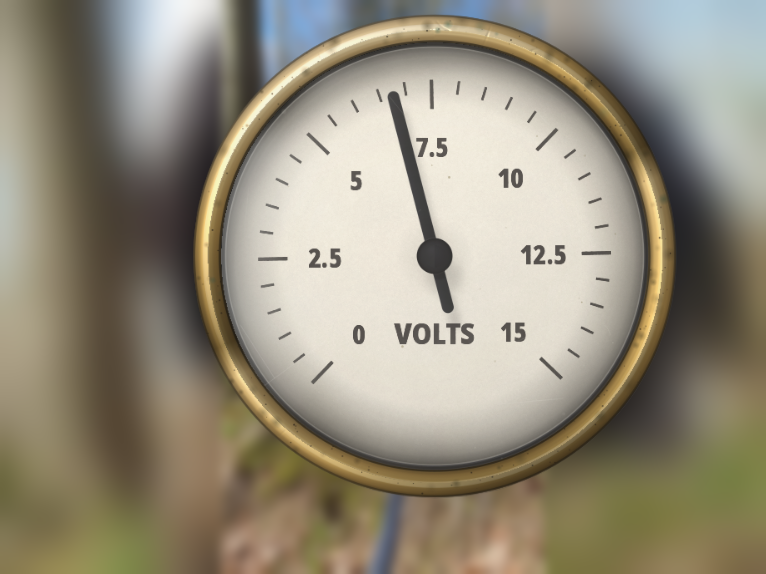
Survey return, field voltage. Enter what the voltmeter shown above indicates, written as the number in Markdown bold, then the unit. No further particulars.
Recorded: **6.75** V
